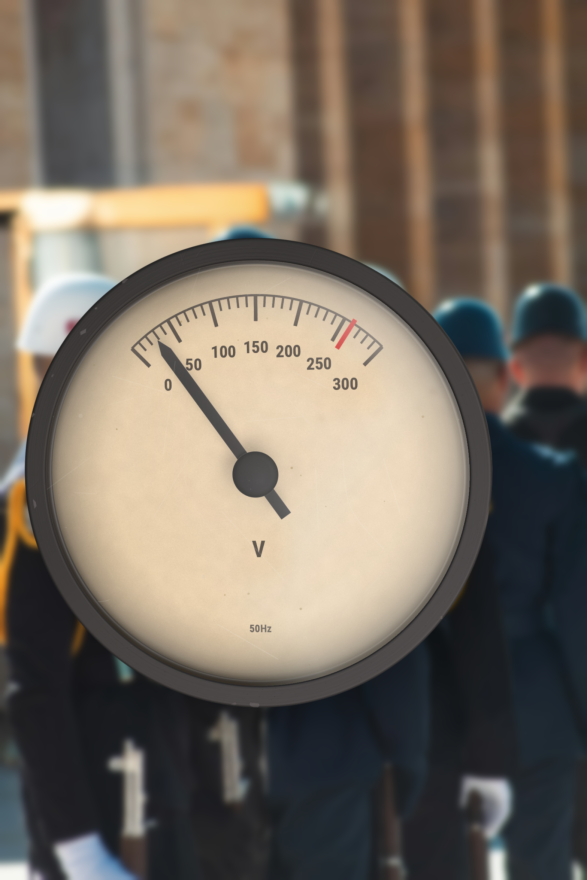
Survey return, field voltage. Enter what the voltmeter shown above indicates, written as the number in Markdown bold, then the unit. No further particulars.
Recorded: **30** V
